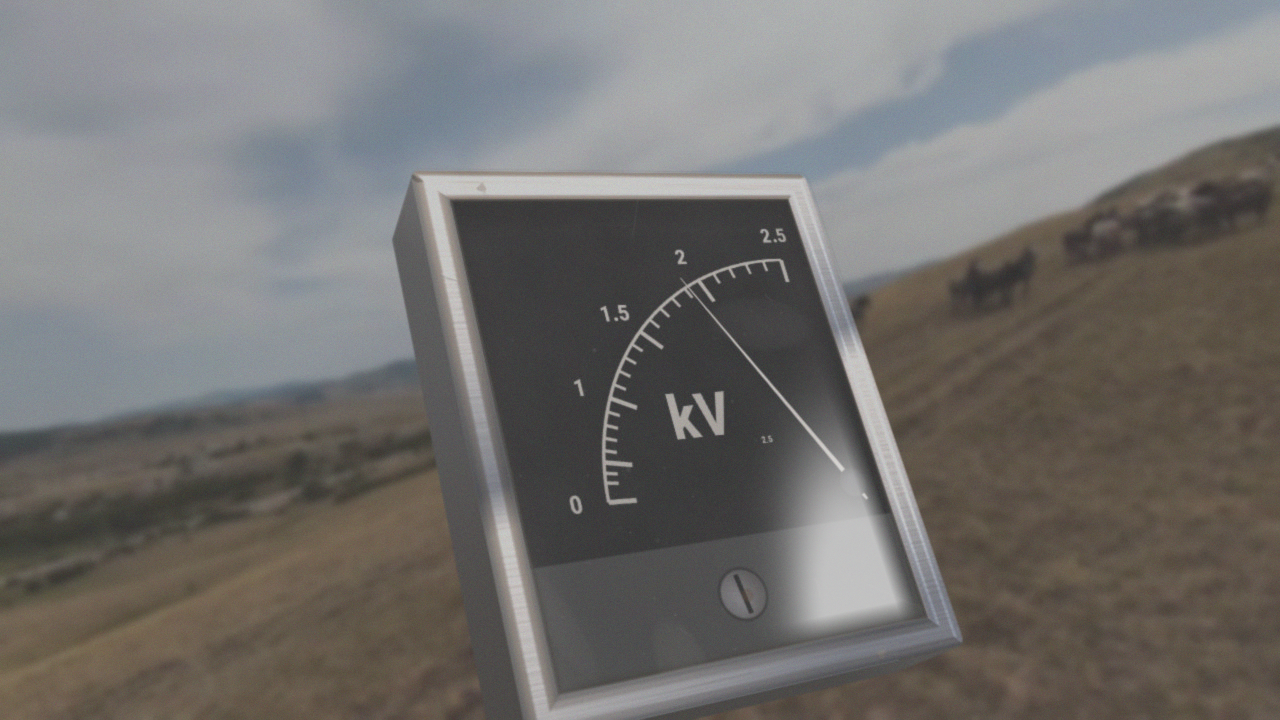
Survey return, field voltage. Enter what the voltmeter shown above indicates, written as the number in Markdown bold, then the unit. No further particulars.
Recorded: **1.9** kV
